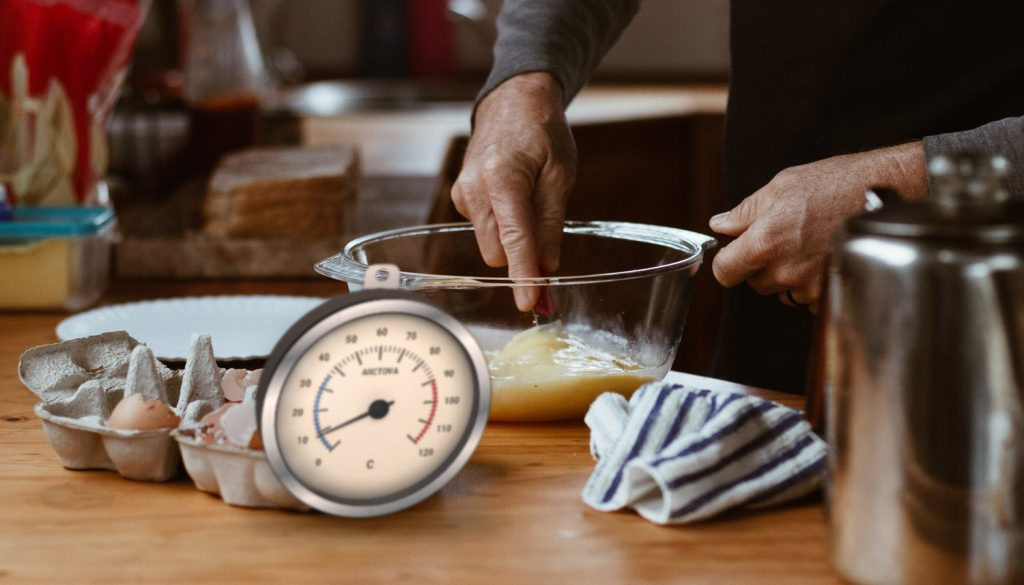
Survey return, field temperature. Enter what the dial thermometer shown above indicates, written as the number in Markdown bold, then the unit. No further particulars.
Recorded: **10** °C
